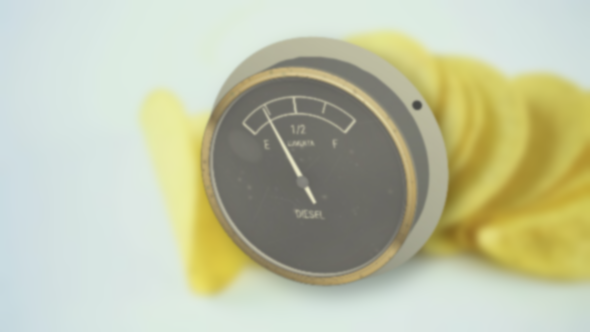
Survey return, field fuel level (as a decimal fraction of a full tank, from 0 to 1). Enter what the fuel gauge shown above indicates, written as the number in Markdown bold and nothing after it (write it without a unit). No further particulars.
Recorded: **0.25**
